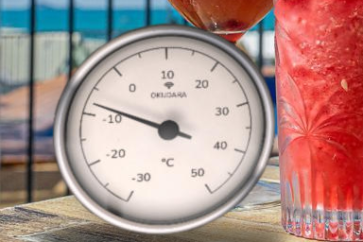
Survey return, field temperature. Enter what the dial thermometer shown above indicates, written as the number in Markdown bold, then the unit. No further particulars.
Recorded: **-7.5** °C
